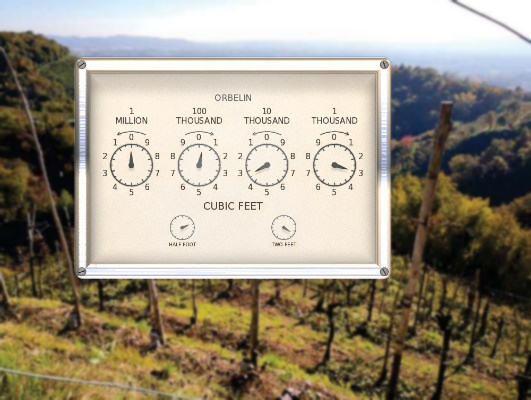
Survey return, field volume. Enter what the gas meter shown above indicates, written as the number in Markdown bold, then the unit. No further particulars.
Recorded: **3300** ft³
